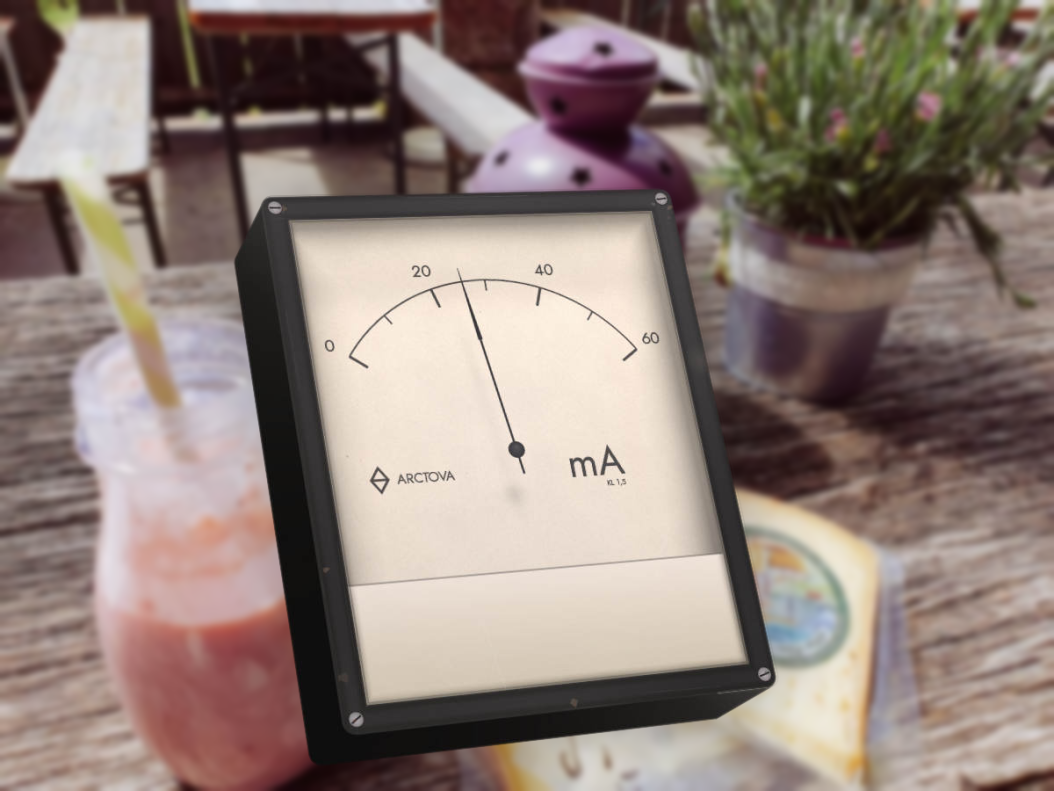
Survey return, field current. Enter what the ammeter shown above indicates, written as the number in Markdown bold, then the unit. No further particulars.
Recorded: **25** mA
